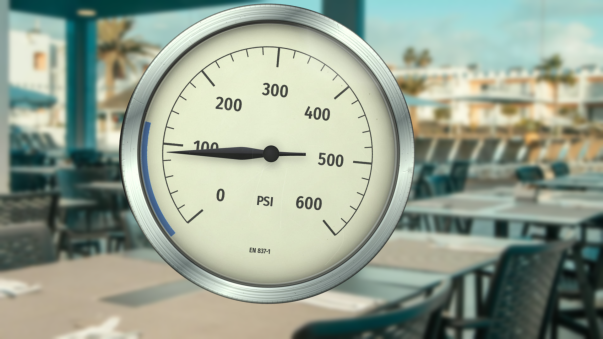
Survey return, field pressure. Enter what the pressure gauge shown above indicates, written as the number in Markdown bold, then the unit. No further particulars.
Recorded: **90** psi
